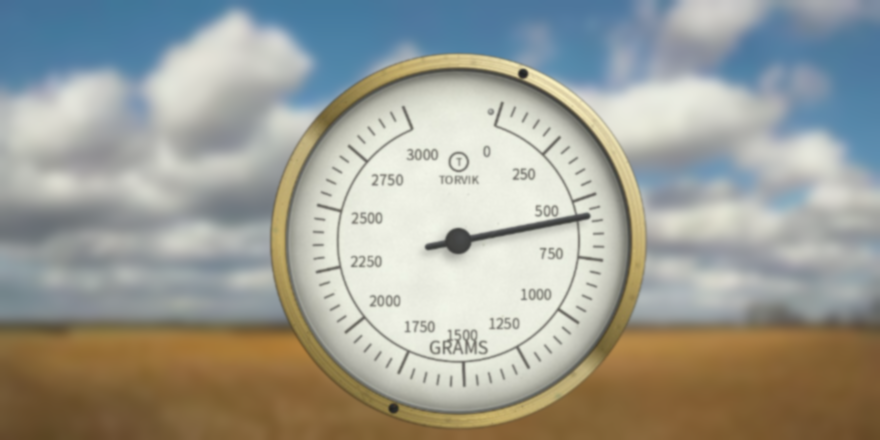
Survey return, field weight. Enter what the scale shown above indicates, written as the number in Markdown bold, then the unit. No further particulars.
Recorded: **575** g
